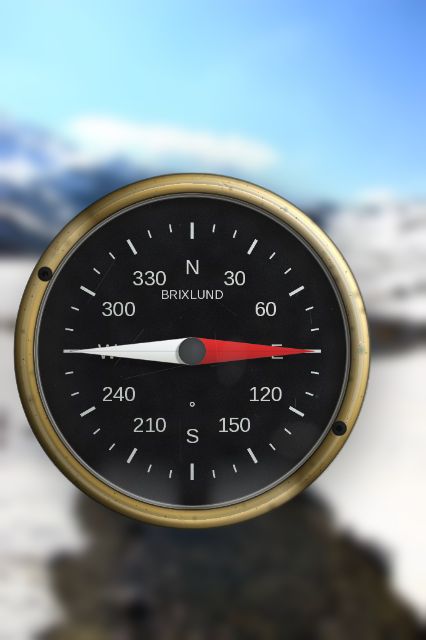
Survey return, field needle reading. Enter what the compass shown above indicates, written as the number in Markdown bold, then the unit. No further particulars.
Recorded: **90** °
